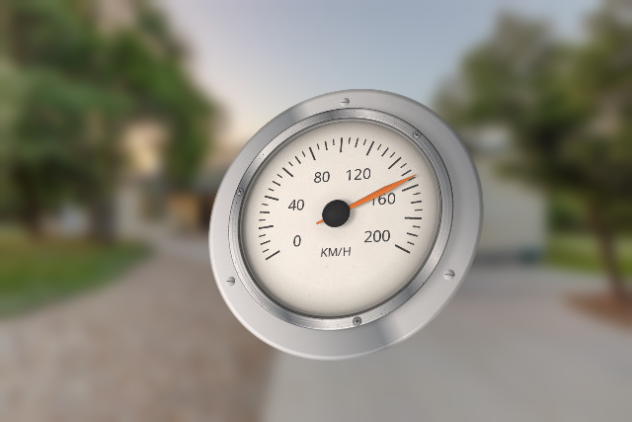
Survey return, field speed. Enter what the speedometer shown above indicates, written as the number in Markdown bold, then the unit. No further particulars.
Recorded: **155** km/h
